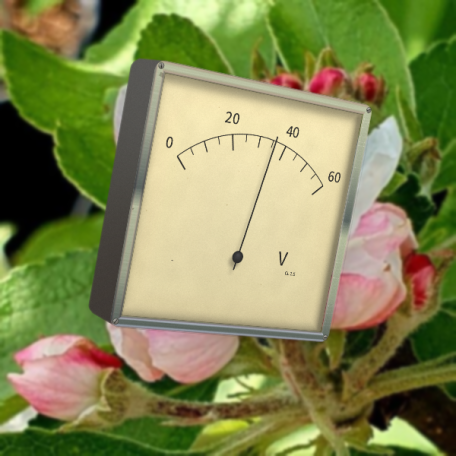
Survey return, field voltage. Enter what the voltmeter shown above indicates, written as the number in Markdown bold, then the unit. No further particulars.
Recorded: **35** V
